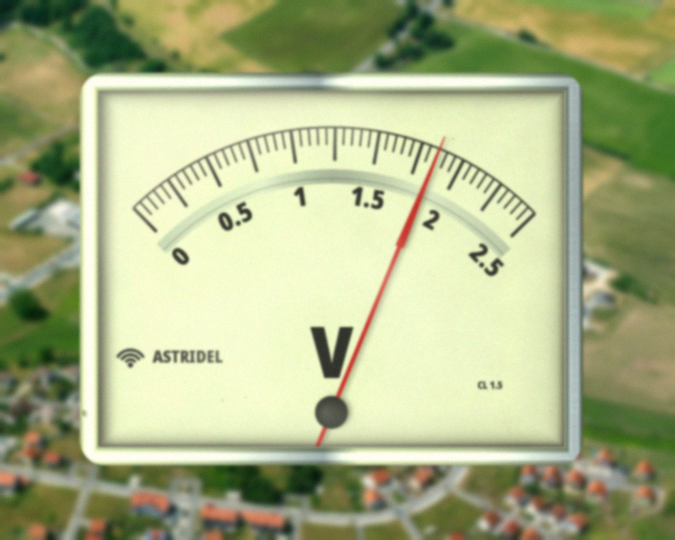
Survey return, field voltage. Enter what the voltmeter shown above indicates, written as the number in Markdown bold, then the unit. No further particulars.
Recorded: **1.85** V
